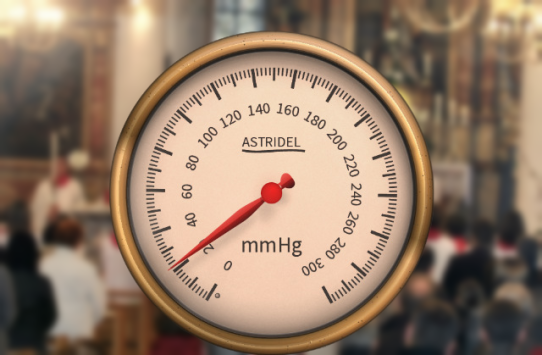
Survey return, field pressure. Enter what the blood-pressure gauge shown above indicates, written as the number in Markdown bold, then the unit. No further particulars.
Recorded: **22** mmHg
